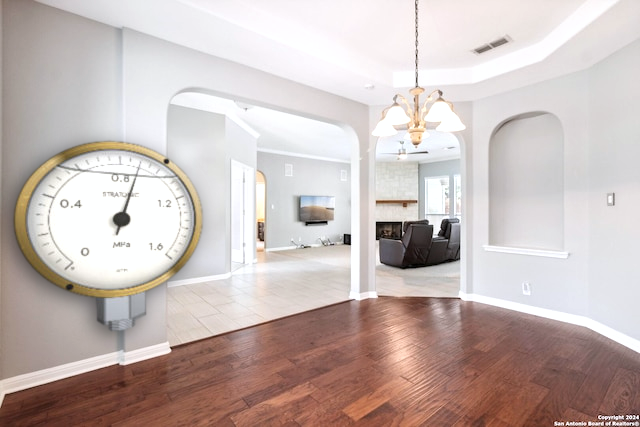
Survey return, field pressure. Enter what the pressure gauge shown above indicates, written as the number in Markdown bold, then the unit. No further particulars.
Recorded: **0.9** MPa
